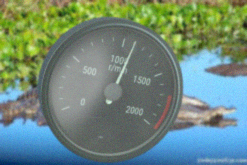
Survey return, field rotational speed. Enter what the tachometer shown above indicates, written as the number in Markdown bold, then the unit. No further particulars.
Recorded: **1100** rpm
